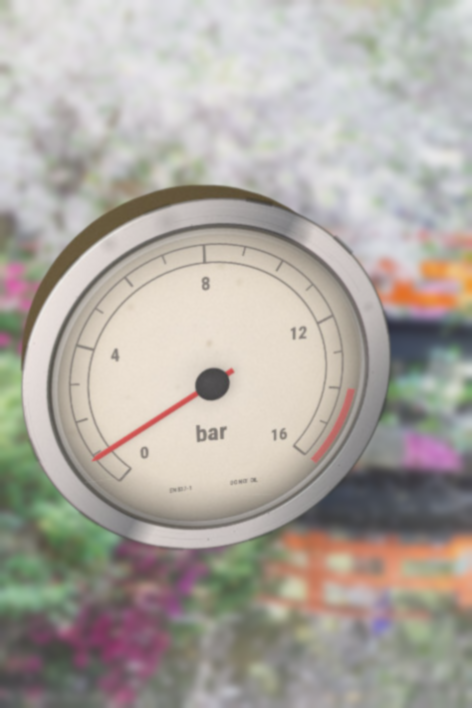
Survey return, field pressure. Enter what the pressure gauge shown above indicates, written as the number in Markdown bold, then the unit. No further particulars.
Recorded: **1** bar
